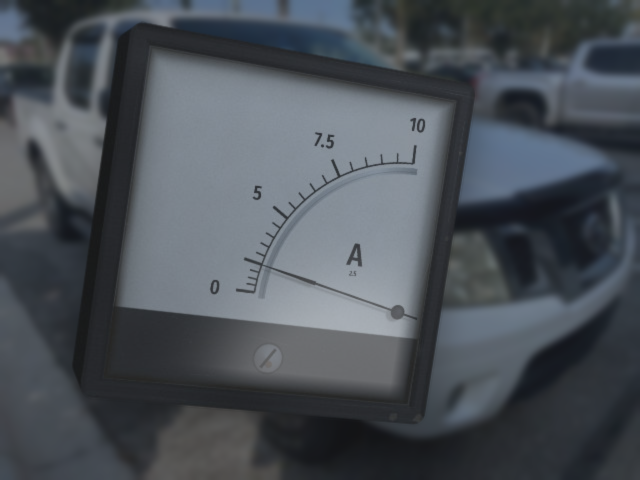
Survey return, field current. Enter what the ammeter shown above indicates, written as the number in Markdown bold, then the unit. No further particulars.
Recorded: **2.5** A
